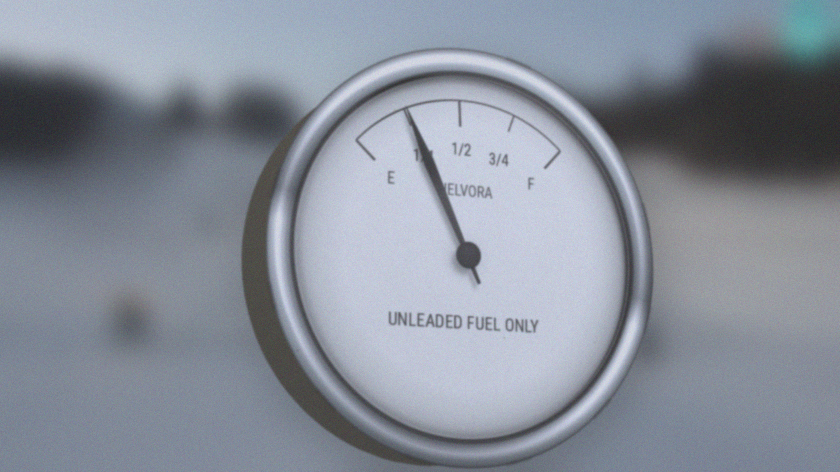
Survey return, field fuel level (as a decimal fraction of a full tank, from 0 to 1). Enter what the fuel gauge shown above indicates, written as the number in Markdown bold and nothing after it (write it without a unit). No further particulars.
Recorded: **0.25**
